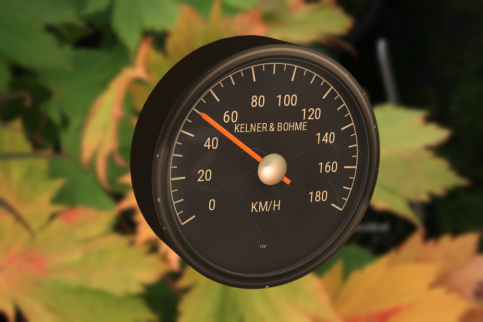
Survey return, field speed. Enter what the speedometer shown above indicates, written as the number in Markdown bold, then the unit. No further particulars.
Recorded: **50** km/h
